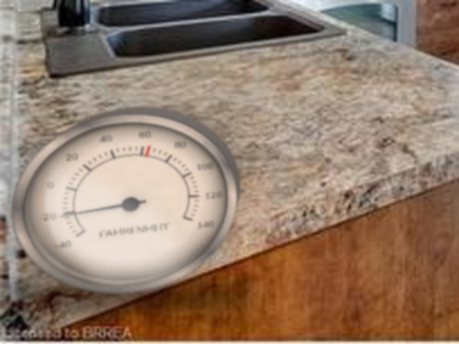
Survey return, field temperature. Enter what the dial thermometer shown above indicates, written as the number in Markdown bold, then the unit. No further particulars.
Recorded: **-20** °F
